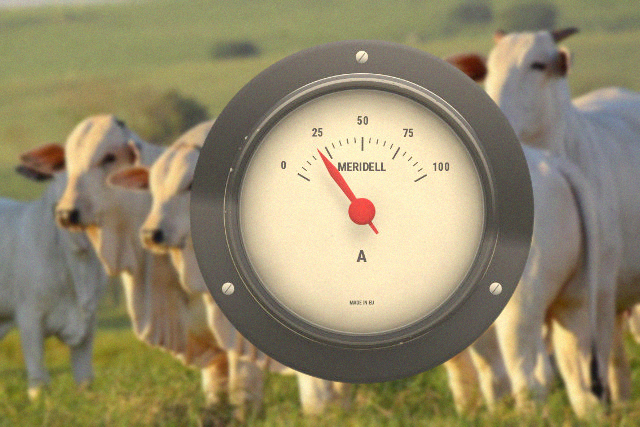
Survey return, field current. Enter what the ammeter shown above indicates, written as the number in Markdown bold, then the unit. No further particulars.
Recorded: **20** A
